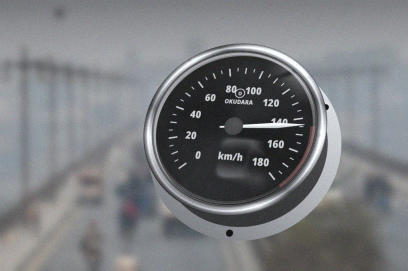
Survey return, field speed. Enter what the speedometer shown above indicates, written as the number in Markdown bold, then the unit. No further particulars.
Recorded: **145** km/h
